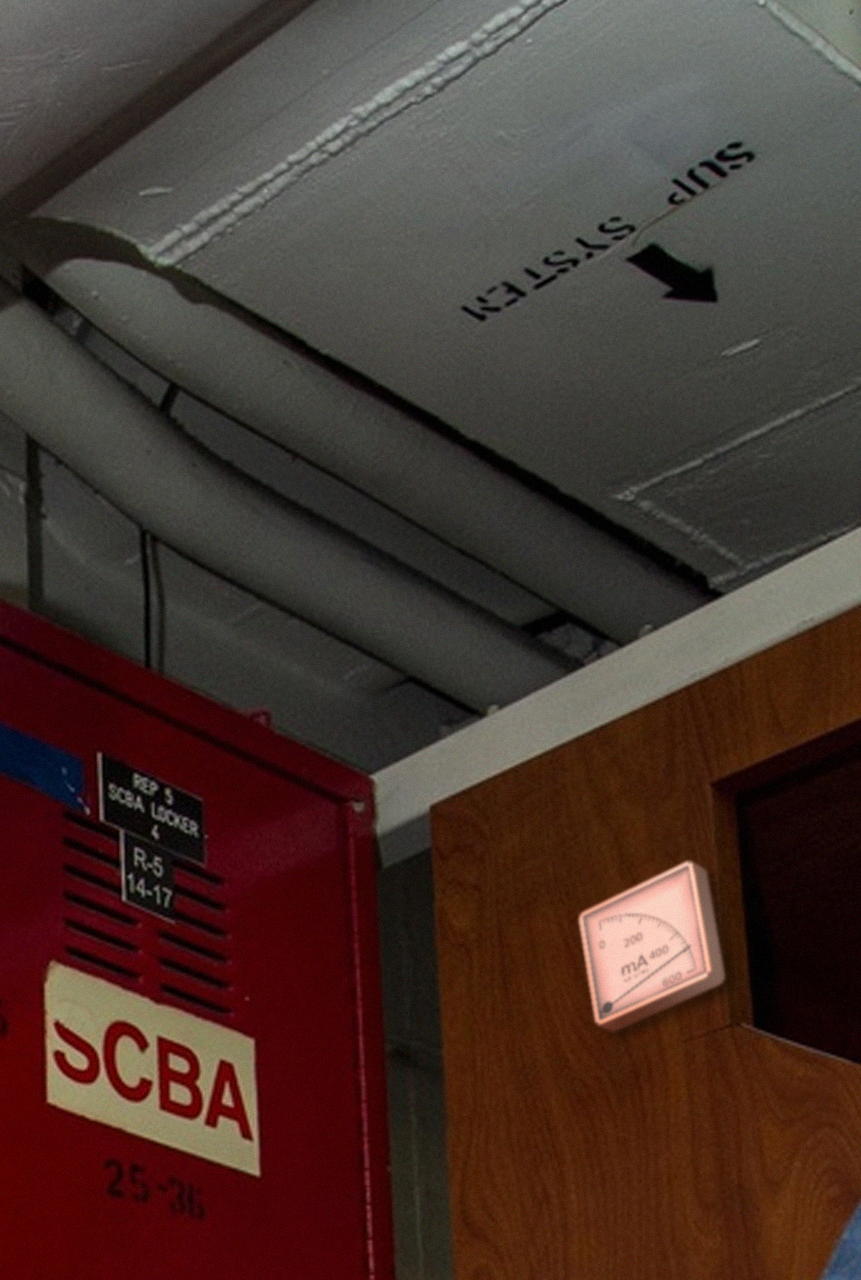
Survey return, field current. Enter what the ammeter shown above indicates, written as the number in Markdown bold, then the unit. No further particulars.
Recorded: **500** mA
